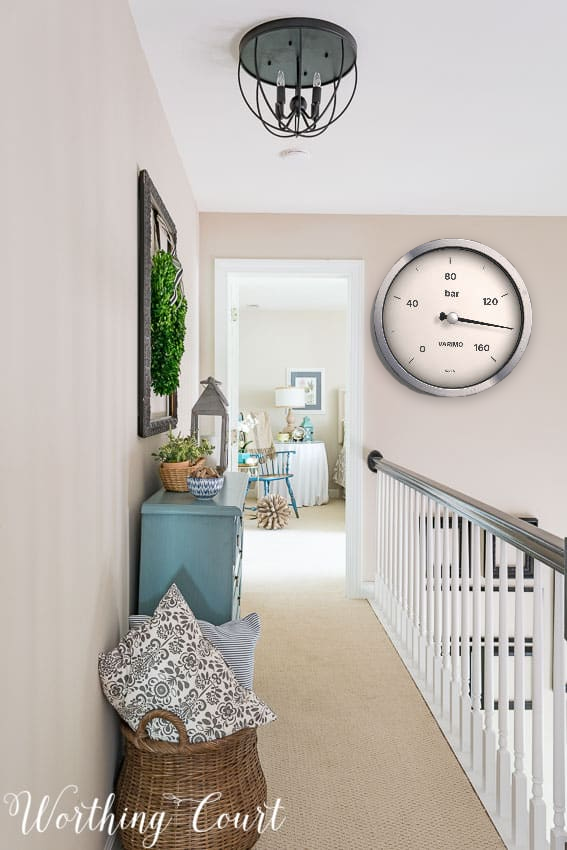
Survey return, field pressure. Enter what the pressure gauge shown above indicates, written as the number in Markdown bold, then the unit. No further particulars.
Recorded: **140** bar
